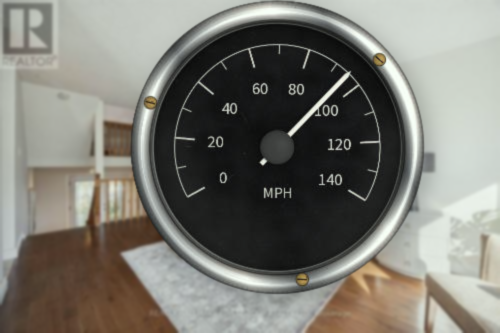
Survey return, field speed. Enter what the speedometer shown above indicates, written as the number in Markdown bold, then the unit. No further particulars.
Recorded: **95** mph
